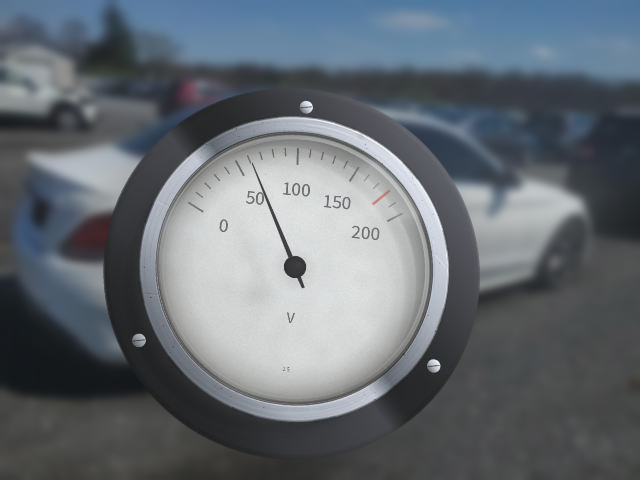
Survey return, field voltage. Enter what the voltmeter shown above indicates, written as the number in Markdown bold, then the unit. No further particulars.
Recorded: **60** V
